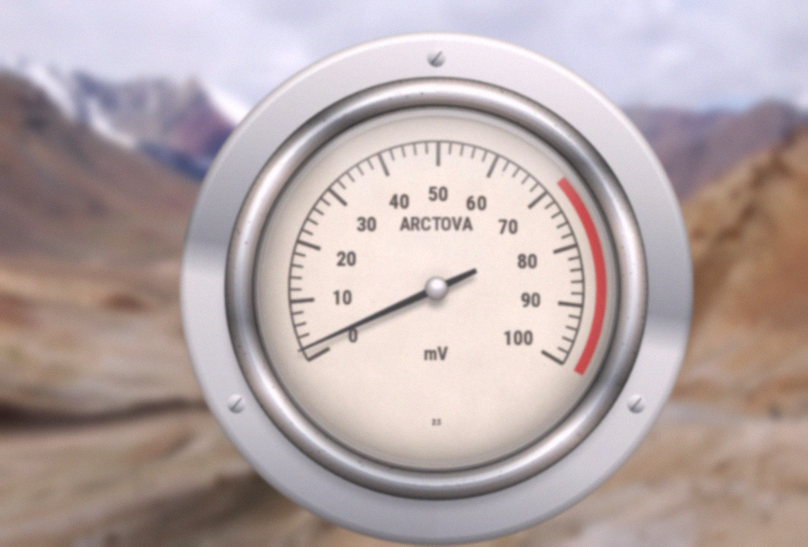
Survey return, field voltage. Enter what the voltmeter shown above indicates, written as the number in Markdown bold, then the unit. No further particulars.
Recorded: **2** mV
